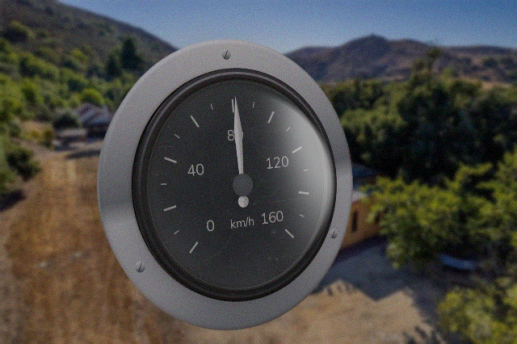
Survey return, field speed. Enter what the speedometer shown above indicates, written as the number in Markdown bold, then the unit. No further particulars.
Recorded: **80** km/h
